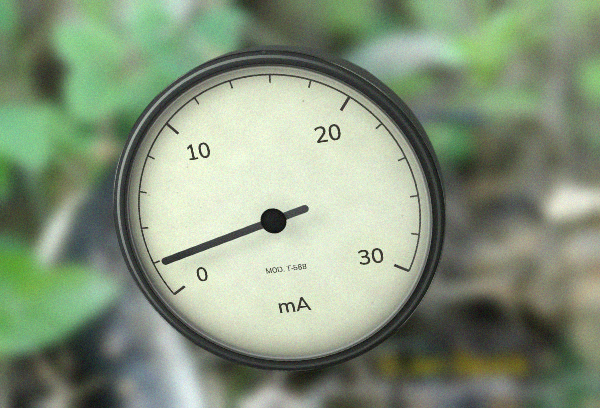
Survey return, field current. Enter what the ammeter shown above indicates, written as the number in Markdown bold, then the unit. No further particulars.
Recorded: **2** mA
